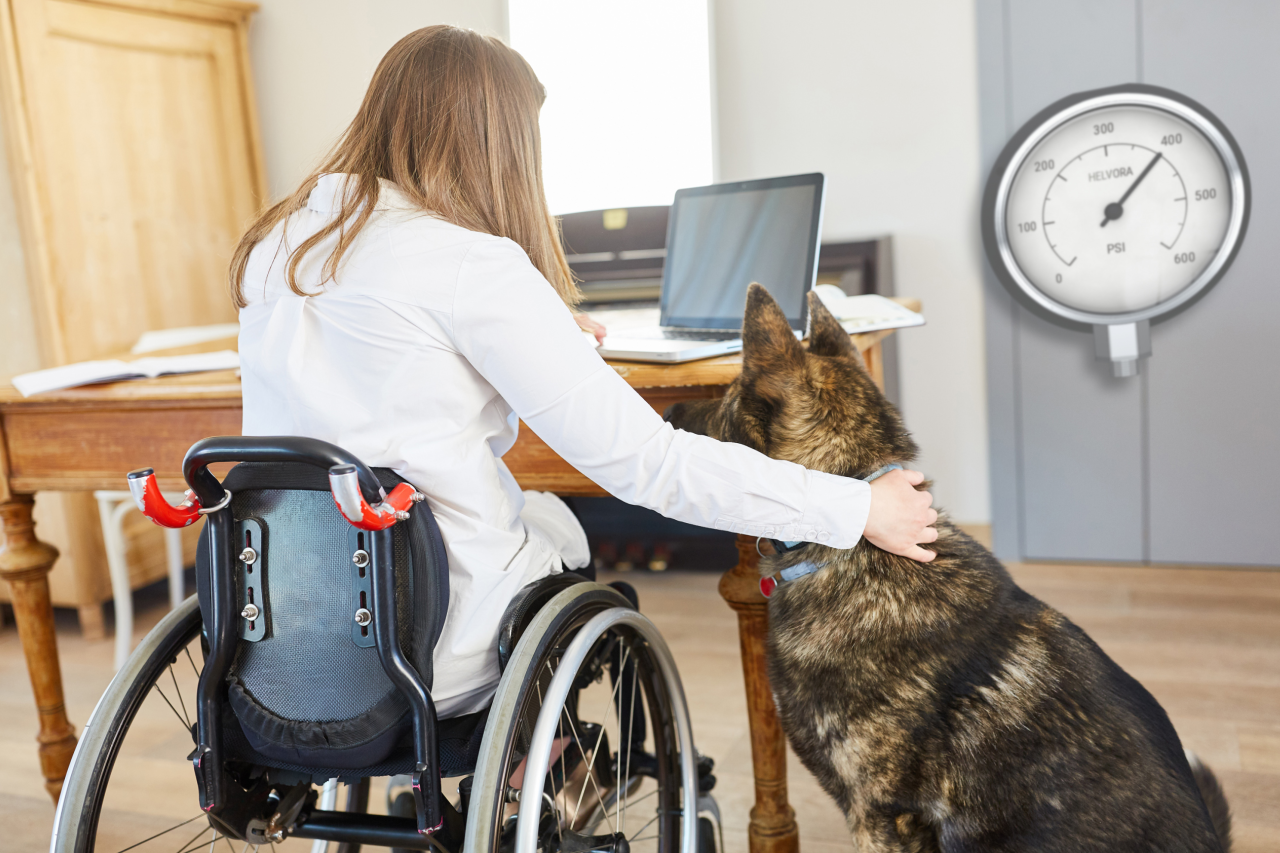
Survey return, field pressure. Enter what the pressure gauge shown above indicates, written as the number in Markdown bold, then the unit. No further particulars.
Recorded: **400** psi
